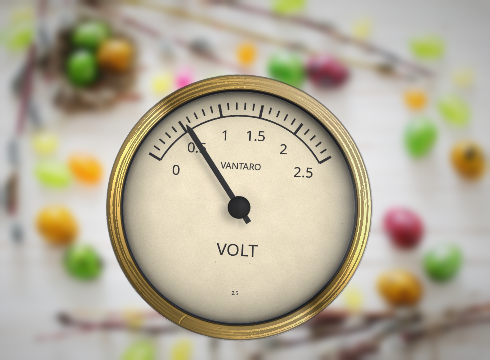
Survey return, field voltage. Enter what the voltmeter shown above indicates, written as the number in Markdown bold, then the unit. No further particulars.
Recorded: **0.55** V
